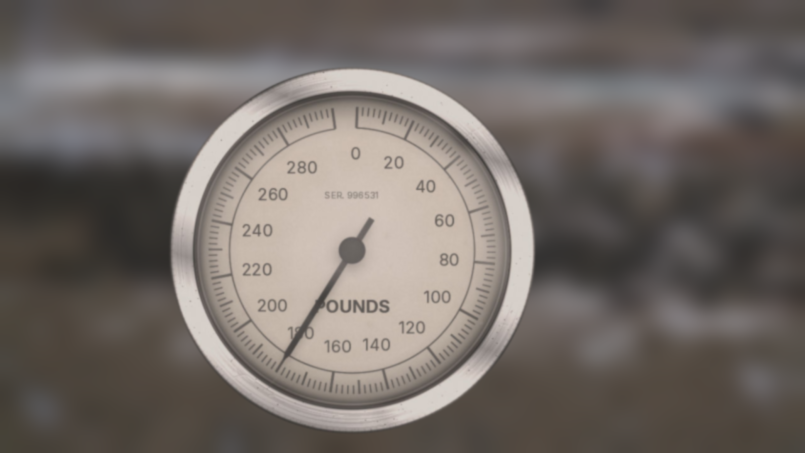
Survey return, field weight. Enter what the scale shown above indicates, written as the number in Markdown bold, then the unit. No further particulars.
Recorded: **180** lb
